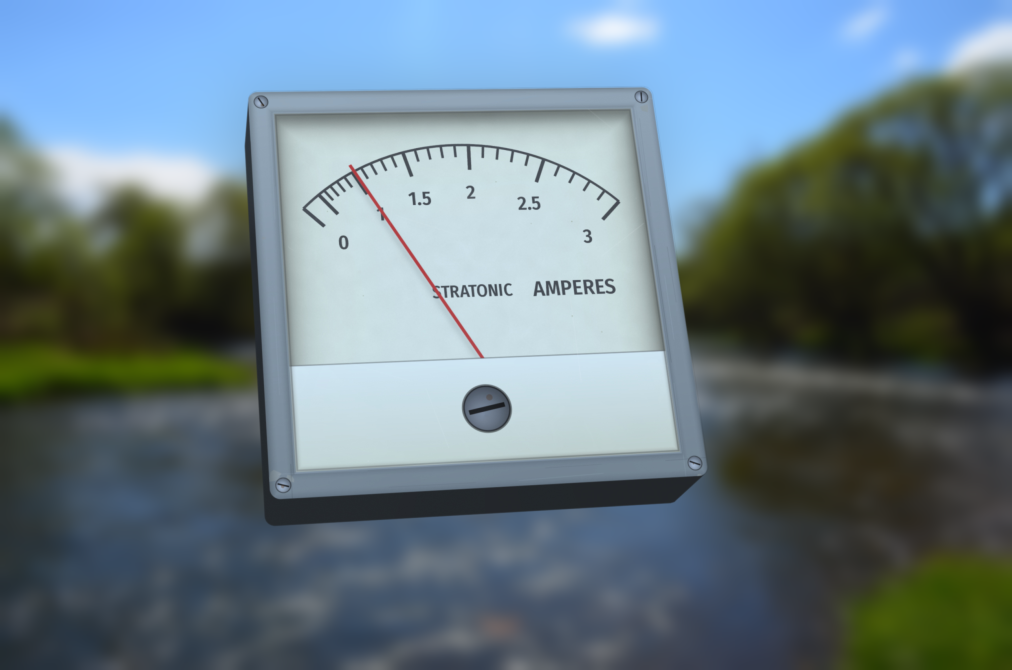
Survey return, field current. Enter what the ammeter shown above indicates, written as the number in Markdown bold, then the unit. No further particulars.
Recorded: **1** A
